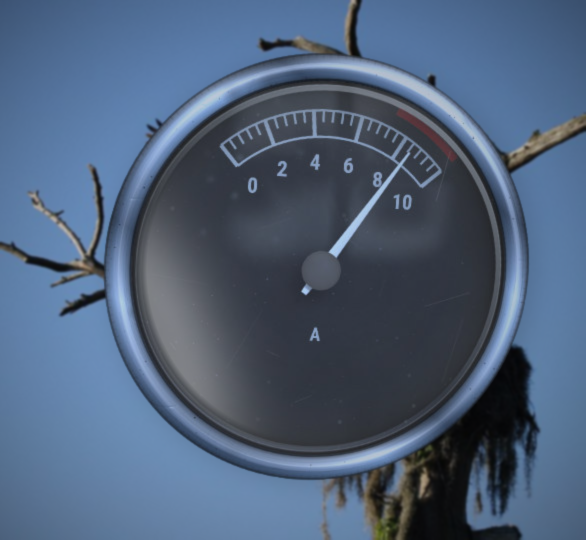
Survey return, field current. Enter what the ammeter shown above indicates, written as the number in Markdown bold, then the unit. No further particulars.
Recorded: **8.4** A
